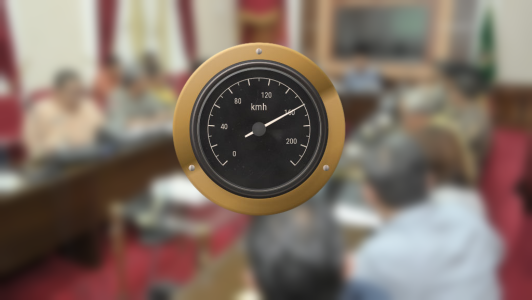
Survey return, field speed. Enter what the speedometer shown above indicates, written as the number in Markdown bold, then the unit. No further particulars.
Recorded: **160** km/h
